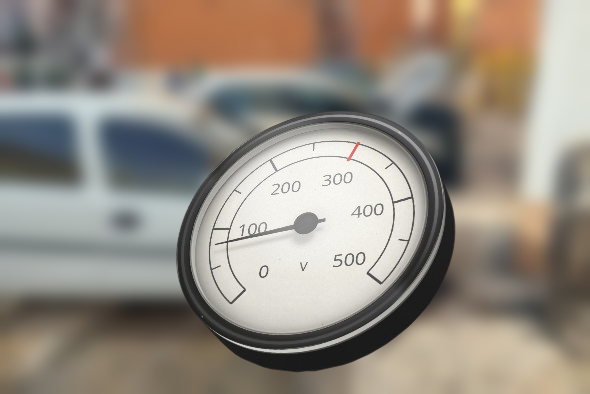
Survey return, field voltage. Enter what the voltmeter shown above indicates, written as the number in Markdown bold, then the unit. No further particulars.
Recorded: **75** V
